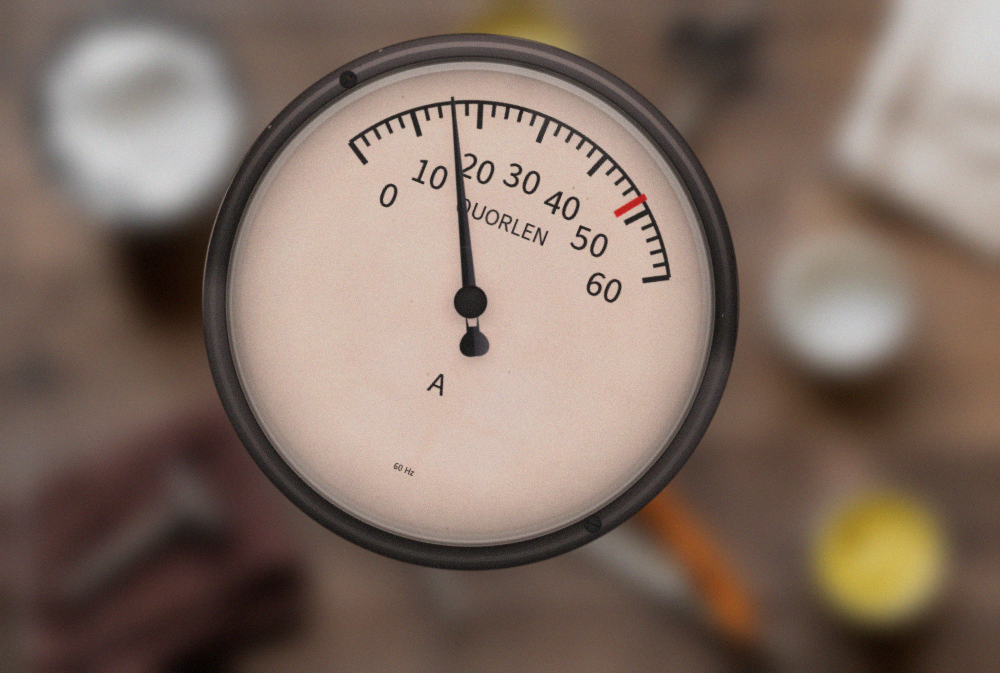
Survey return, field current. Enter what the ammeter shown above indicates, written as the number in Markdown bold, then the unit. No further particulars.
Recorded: **16** A
